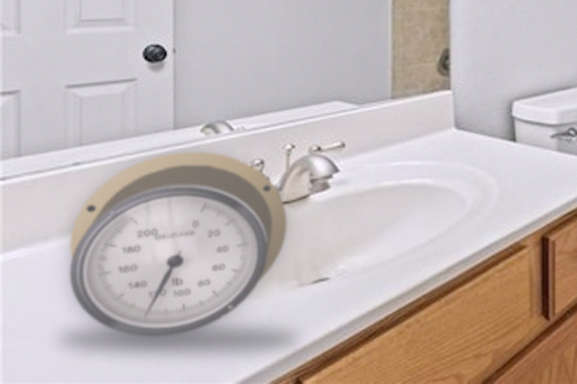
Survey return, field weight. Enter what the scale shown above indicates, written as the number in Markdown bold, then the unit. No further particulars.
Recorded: **120** lb
